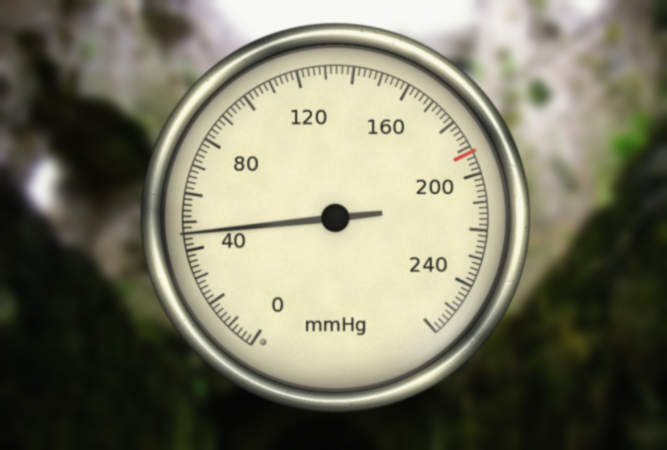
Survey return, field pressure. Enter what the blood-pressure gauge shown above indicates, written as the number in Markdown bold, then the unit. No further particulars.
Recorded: **46** mmHg
